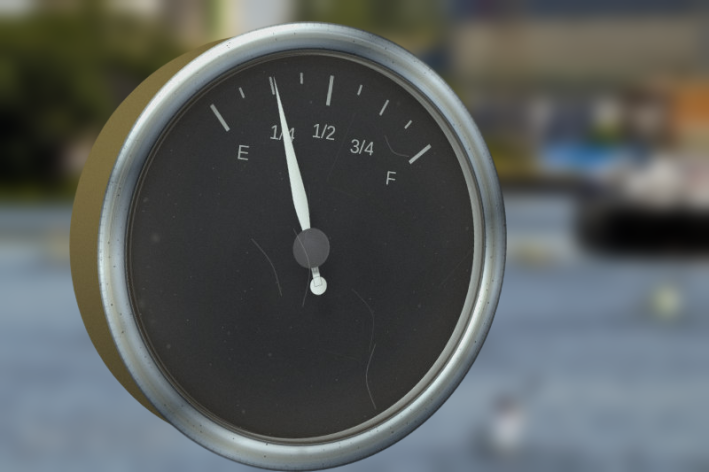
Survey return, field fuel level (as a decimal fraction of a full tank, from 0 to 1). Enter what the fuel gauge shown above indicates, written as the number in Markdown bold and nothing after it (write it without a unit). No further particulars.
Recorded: **0.25**
